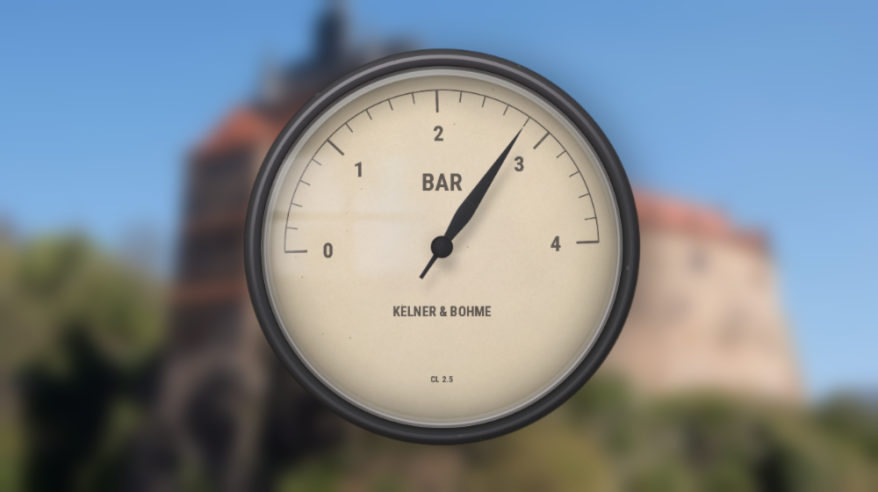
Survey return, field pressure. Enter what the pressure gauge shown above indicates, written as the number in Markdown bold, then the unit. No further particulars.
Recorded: **2.8** bar
